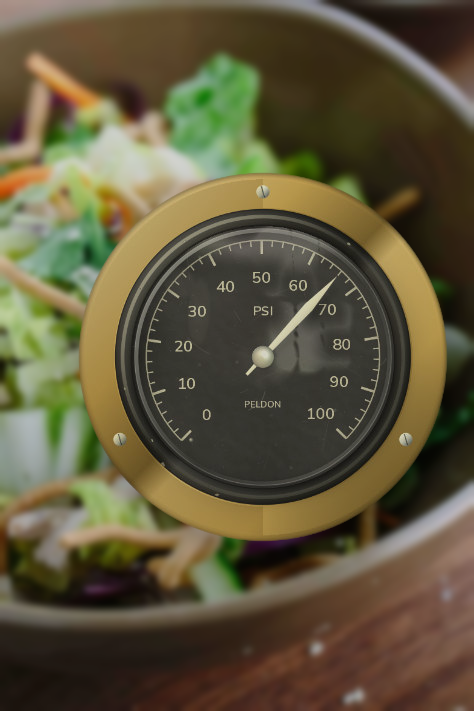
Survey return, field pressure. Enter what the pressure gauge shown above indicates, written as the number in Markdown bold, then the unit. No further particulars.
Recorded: **66** psi
